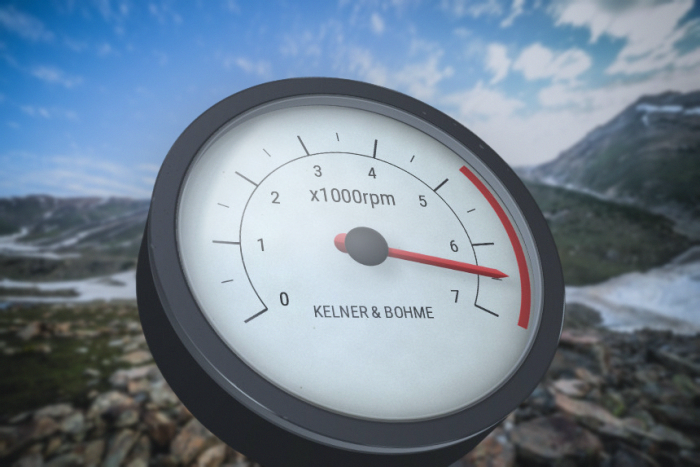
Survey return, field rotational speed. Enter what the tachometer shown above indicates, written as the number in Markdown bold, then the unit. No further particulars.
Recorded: **6500** rpm
